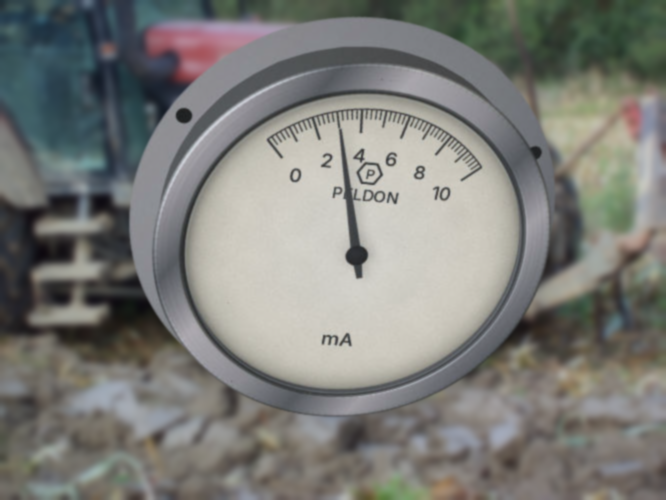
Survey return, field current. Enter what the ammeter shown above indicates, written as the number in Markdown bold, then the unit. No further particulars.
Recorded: **3** mA
